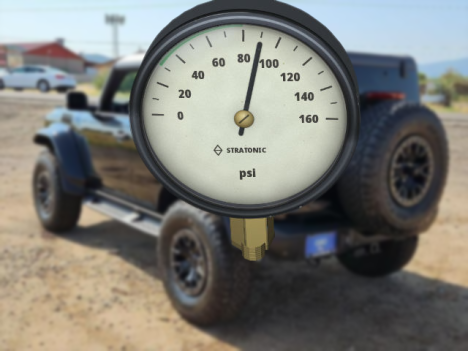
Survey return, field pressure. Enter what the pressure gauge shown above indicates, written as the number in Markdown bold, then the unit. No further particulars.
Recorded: **90** psi
